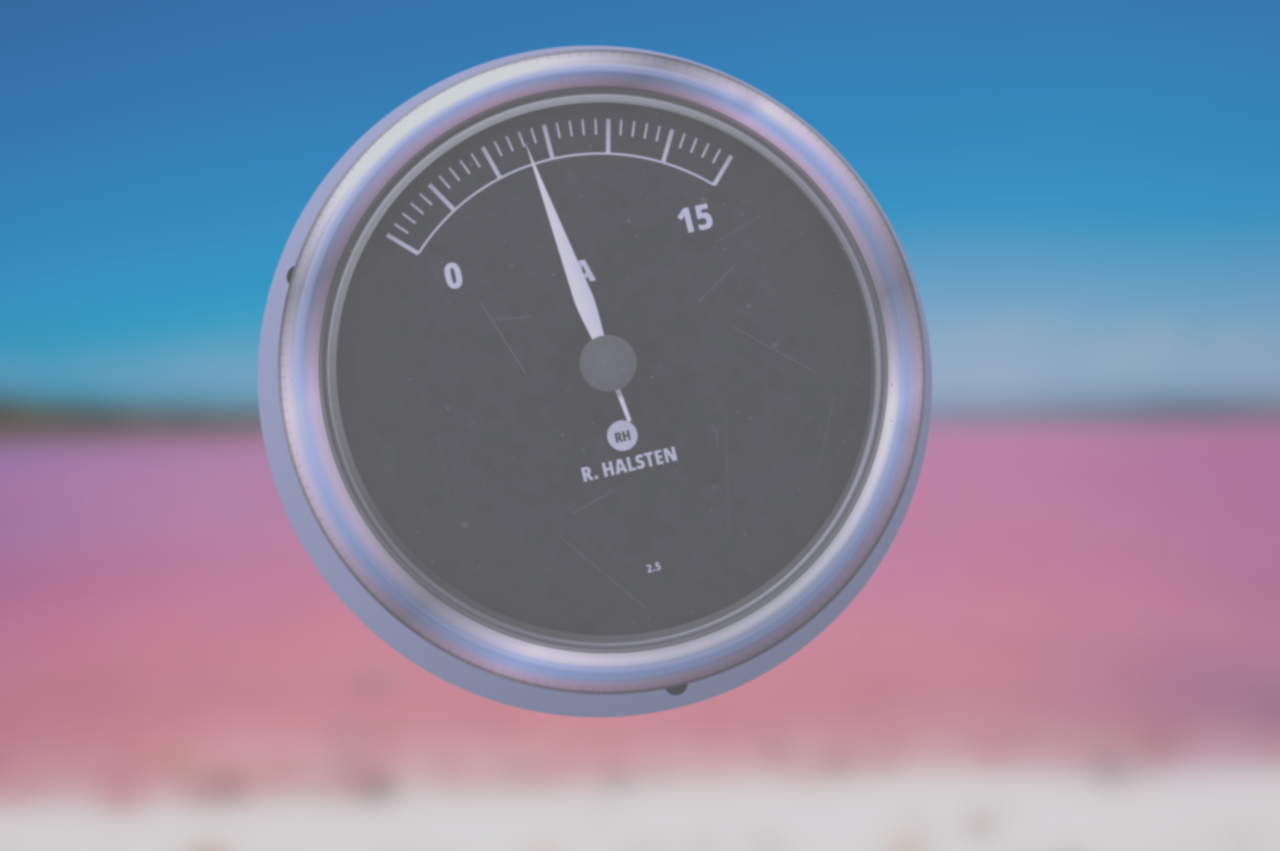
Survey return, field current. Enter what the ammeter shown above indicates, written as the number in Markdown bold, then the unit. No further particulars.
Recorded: **6.5** A
